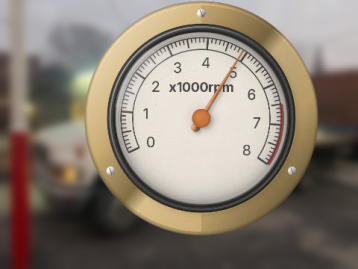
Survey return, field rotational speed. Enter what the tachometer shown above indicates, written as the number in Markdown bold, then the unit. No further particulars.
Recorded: **4900** rpm
